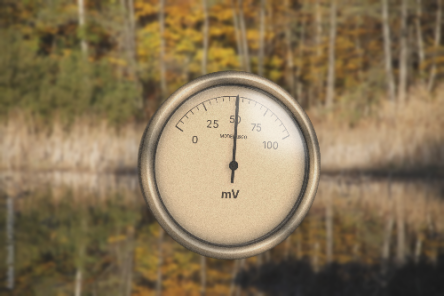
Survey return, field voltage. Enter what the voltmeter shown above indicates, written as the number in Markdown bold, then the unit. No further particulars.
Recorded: **50** mV
